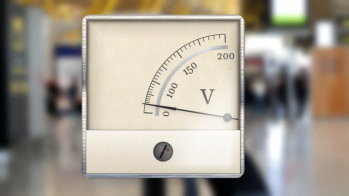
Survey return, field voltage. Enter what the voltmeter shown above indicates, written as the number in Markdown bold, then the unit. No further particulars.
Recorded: **50** V
